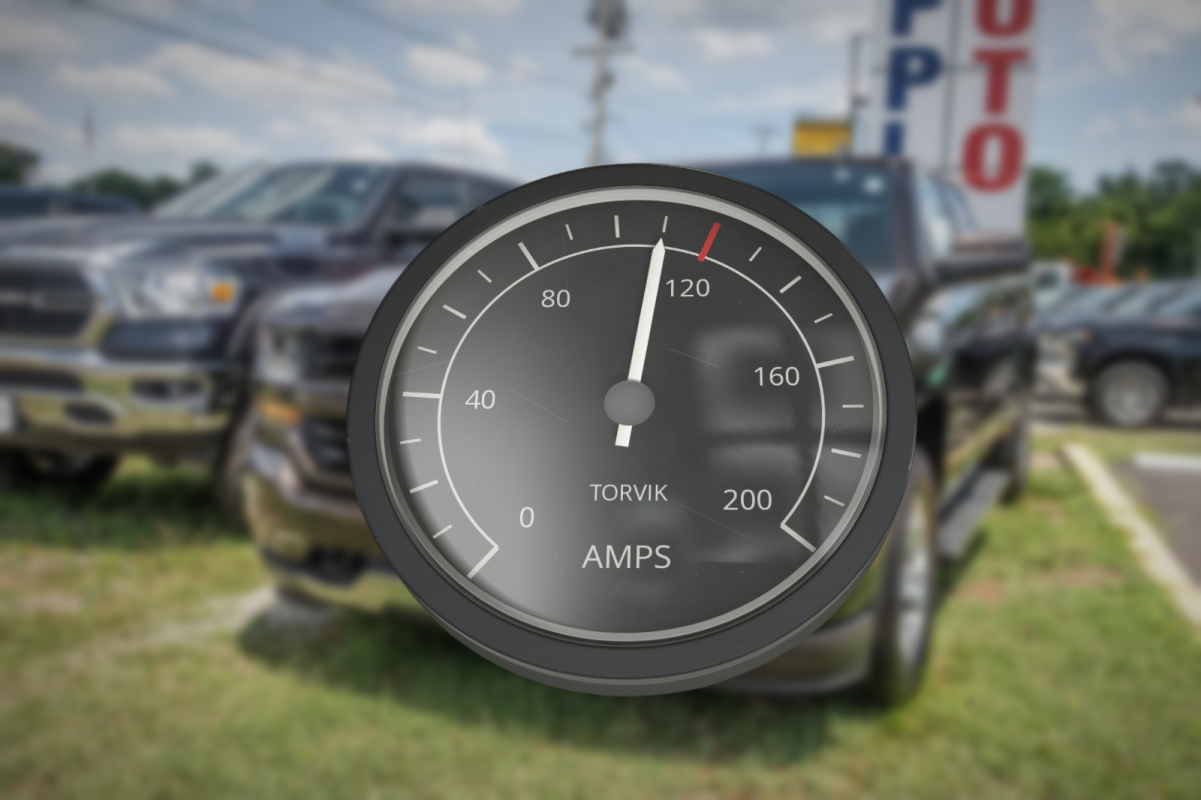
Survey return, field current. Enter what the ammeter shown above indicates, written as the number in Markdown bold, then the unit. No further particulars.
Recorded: **110** A
